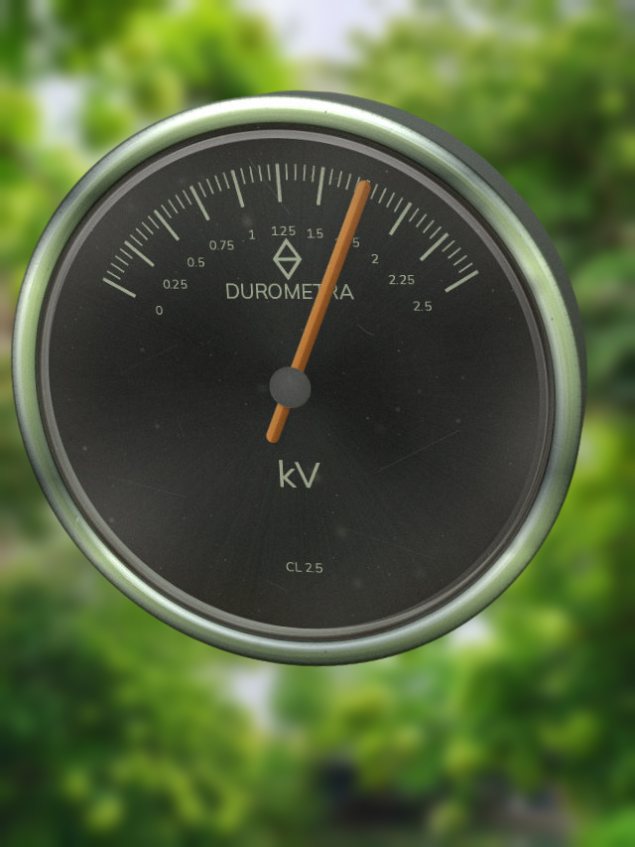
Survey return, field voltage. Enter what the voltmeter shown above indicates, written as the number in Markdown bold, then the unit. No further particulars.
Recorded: **1.75** kV
